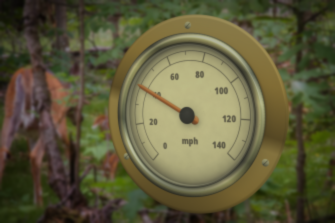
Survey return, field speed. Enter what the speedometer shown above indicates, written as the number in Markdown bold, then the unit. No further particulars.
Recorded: **40** mph
